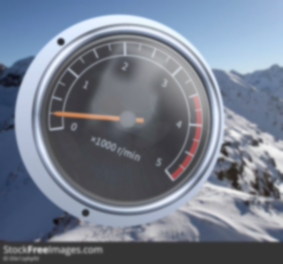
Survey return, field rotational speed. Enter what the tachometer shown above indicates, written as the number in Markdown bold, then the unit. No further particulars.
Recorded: **250** rpm
